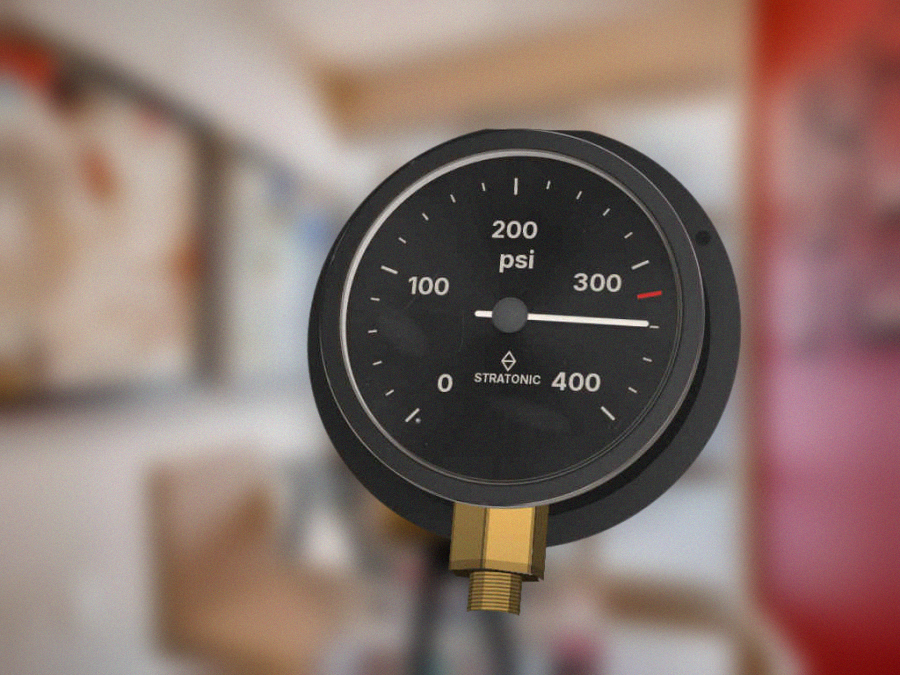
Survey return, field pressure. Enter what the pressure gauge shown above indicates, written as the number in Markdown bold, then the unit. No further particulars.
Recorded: **340** psi
